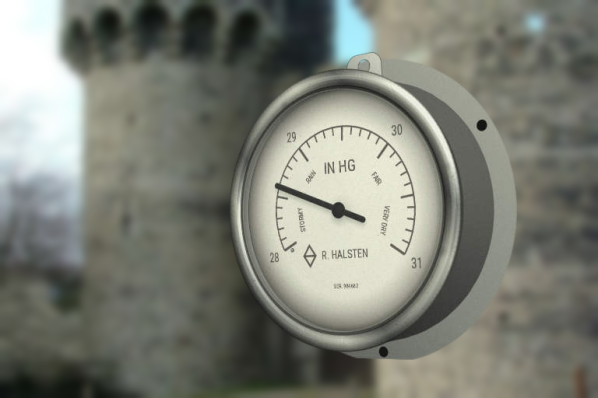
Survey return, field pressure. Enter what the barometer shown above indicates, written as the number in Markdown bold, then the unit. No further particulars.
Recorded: **28.6** inHg
